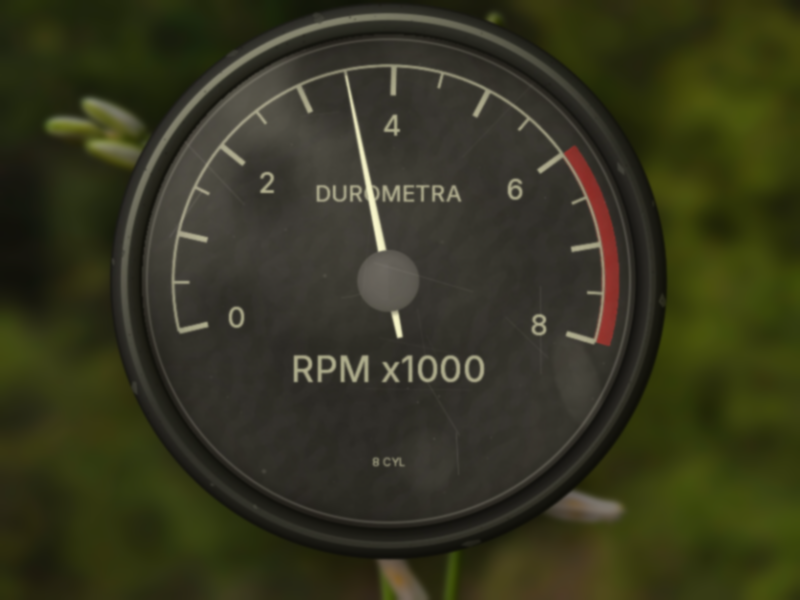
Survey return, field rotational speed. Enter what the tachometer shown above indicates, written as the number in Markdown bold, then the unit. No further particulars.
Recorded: **3500** rpm
